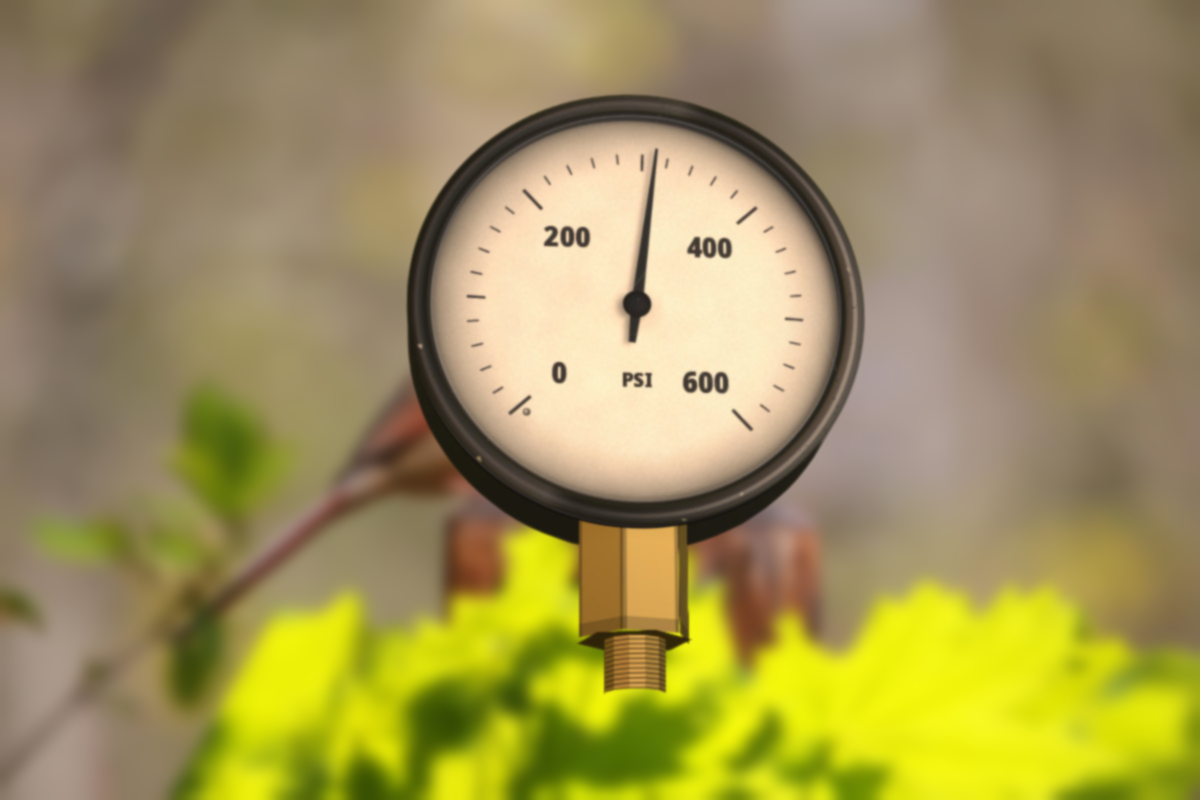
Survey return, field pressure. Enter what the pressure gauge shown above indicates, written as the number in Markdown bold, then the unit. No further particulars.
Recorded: **310** psi
